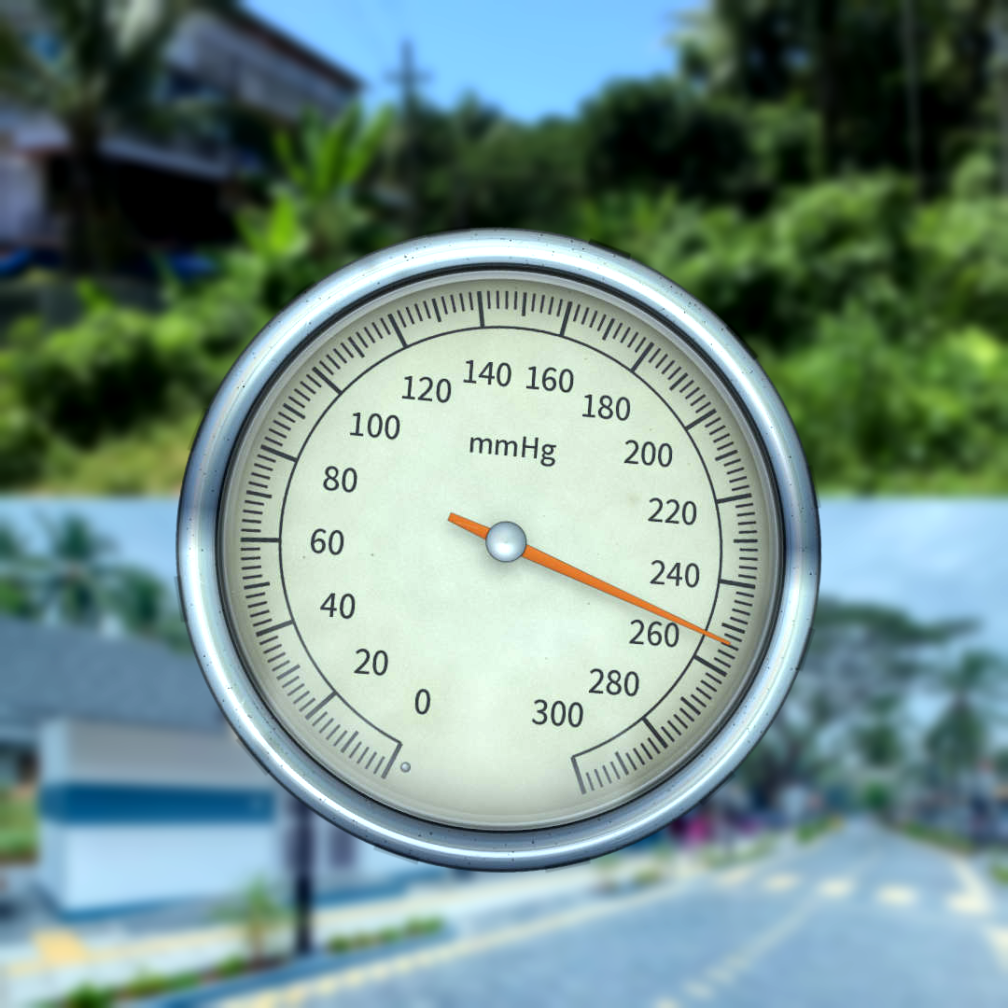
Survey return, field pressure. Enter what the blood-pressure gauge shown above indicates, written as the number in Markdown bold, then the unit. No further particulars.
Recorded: **254** mmHg
